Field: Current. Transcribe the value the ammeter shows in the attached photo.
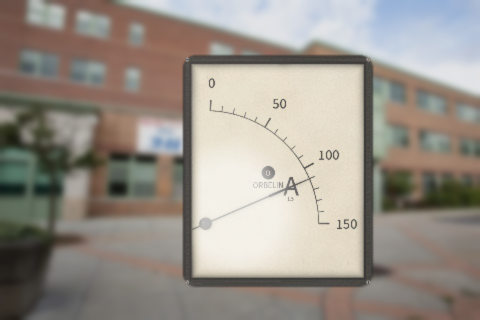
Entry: 110 A
